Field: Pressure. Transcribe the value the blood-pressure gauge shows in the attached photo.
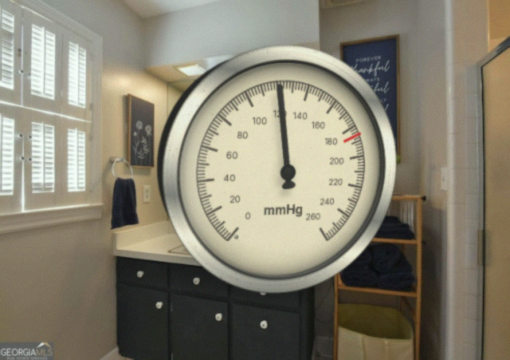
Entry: 120 mmHg
